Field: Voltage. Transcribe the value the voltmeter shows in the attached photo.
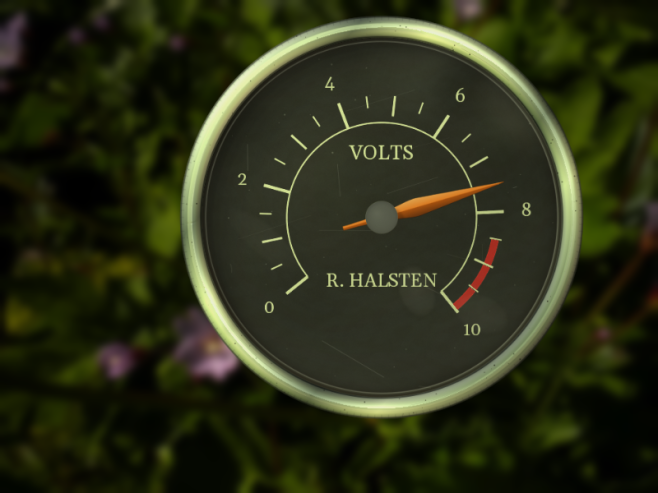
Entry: 7.5 V
